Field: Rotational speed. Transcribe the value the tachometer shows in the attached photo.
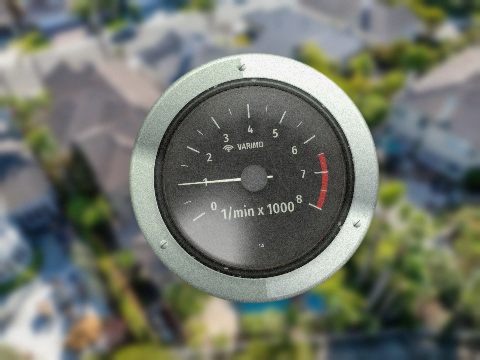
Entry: 1000 rpm
